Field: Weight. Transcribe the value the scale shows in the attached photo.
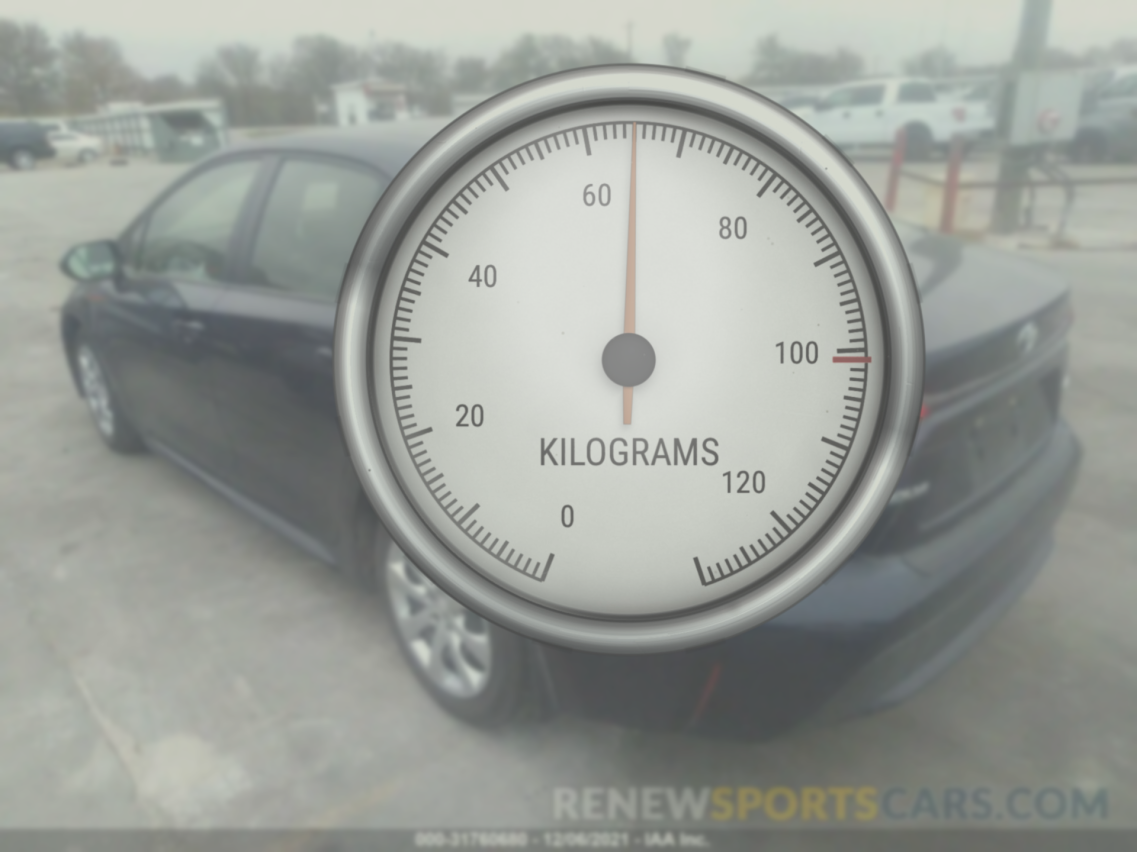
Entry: 65 kg
